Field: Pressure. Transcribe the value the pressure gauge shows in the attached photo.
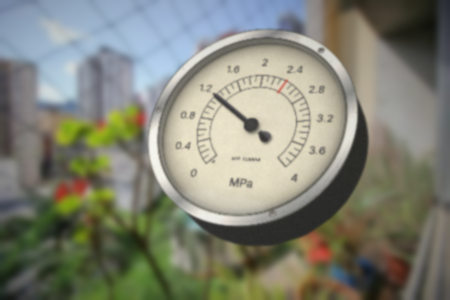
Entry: 1.2 MPa
